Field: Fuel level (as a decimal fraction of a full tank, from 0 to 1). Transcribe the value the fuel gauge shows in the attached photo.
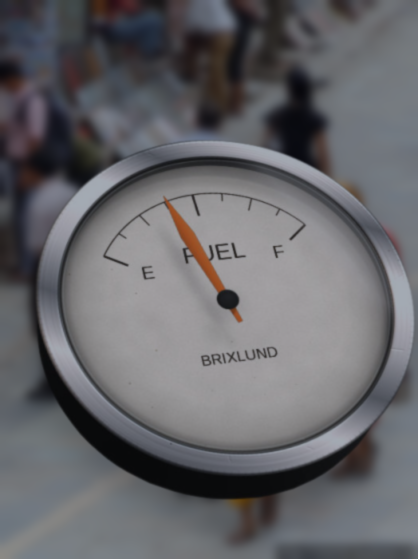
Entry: 0.375
